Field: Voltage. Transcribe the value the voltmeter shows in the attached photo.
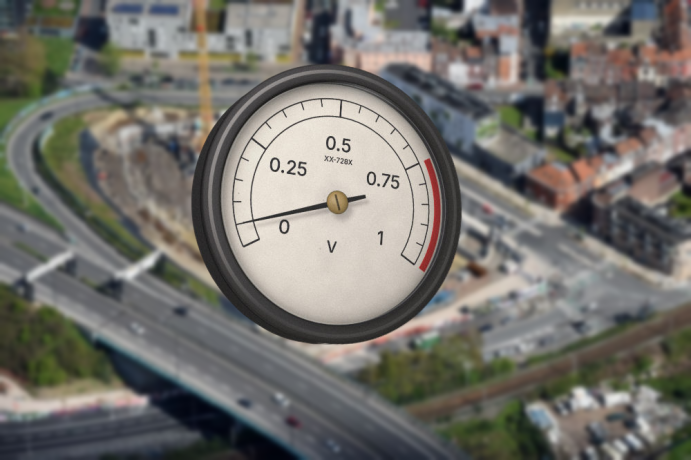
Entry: 0.05 V
